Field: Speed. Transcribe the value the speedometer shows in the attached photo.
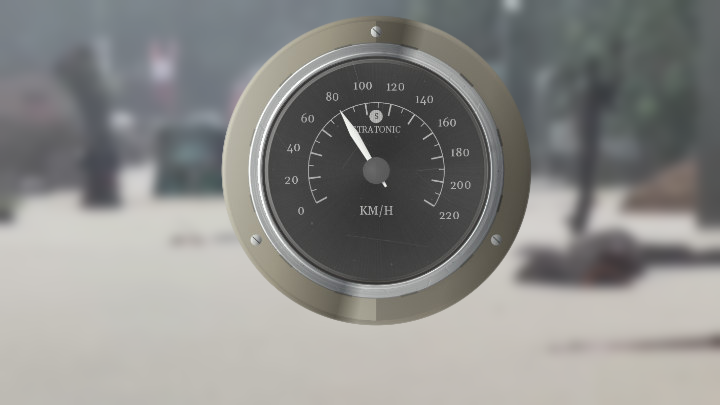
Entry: 80 km/h
